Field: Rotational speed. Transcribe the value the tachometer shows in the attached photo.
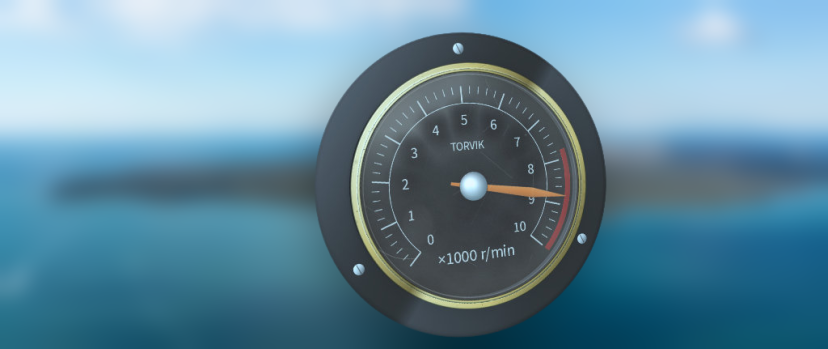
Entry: 8800 rpm
